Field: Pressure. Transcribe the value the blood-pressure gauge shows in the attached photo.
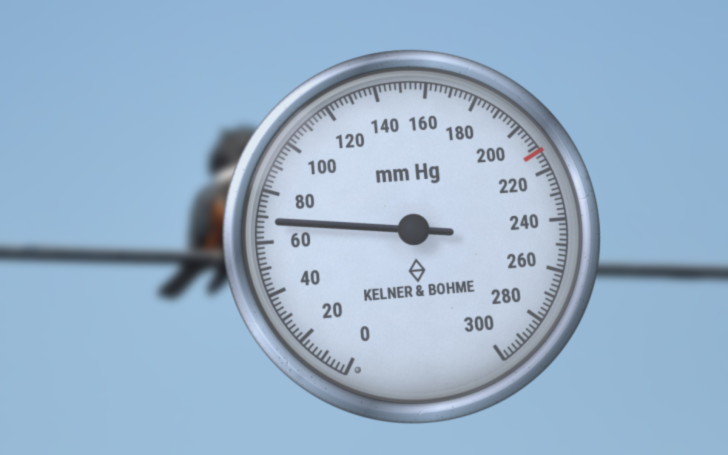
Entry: 68 mmHg
